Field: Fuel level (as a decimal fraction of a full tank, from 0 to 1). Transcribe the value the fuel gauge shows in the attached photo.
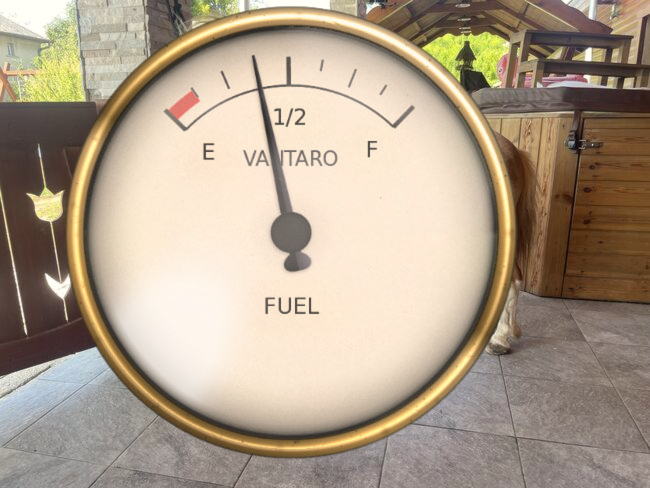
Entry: 0.375
